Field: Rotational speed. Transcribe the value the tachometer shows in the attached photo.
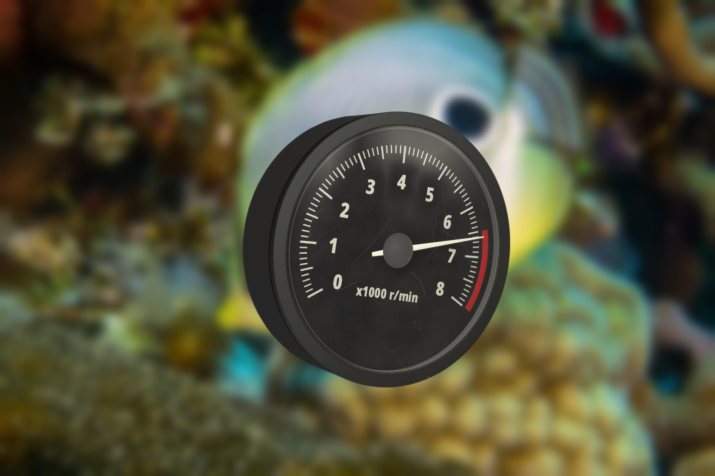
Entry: 6600 rpm
